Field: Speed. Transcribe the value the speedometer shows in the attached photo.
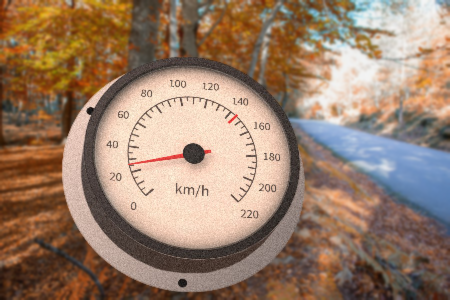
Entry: 25 km/h
